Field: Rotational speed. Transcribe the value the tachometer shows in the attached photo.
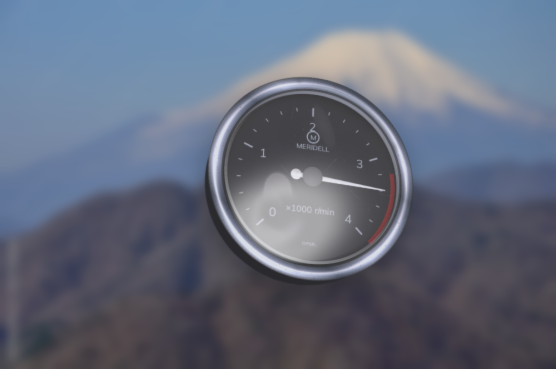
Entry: 3400 rpm
